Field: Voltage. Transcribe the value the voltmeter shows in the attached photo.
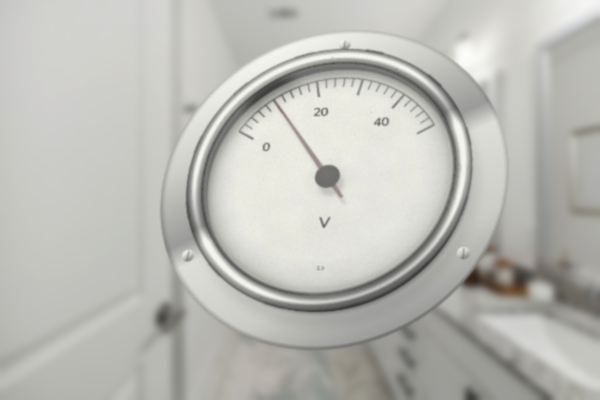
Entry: 10 V
